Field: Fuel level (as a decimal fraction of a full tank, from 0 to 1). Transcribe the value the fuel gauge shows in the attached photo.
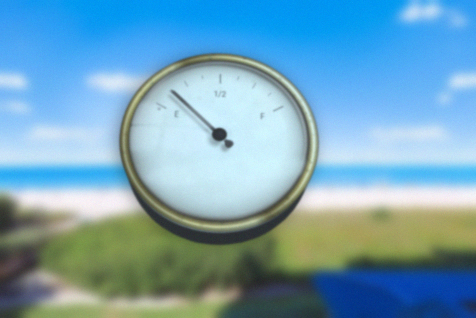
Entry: 0.125
